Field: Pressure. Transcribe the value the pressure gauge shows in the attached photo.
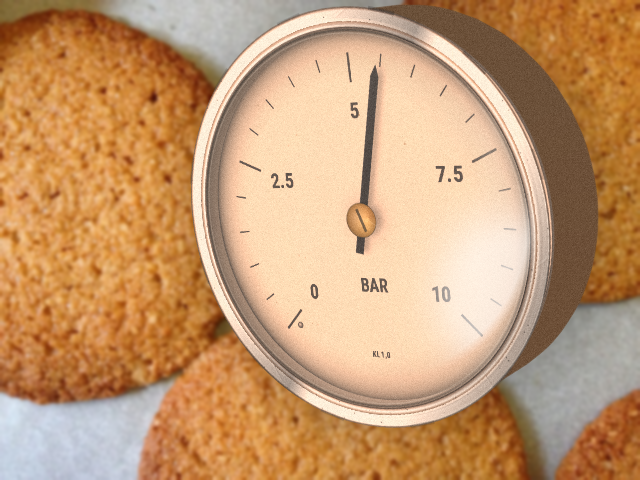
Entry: 5.5 bar
